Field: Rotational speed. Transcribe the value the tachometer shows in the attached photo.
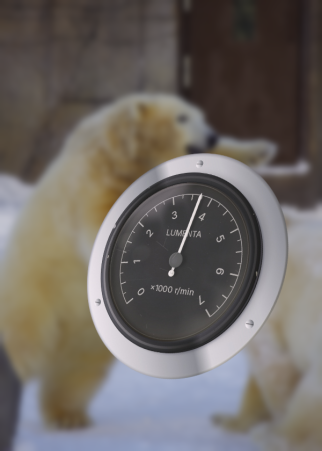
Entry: 3750 rpm
